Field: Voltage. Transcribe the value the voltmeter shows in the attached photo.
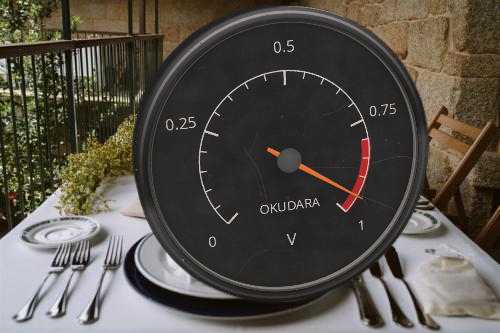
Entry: 0.95 V
